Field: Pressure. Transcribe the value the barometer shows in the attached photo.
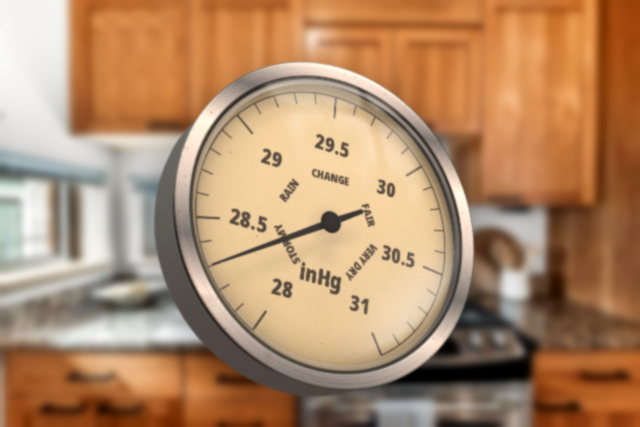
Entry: 28.3 inHg
